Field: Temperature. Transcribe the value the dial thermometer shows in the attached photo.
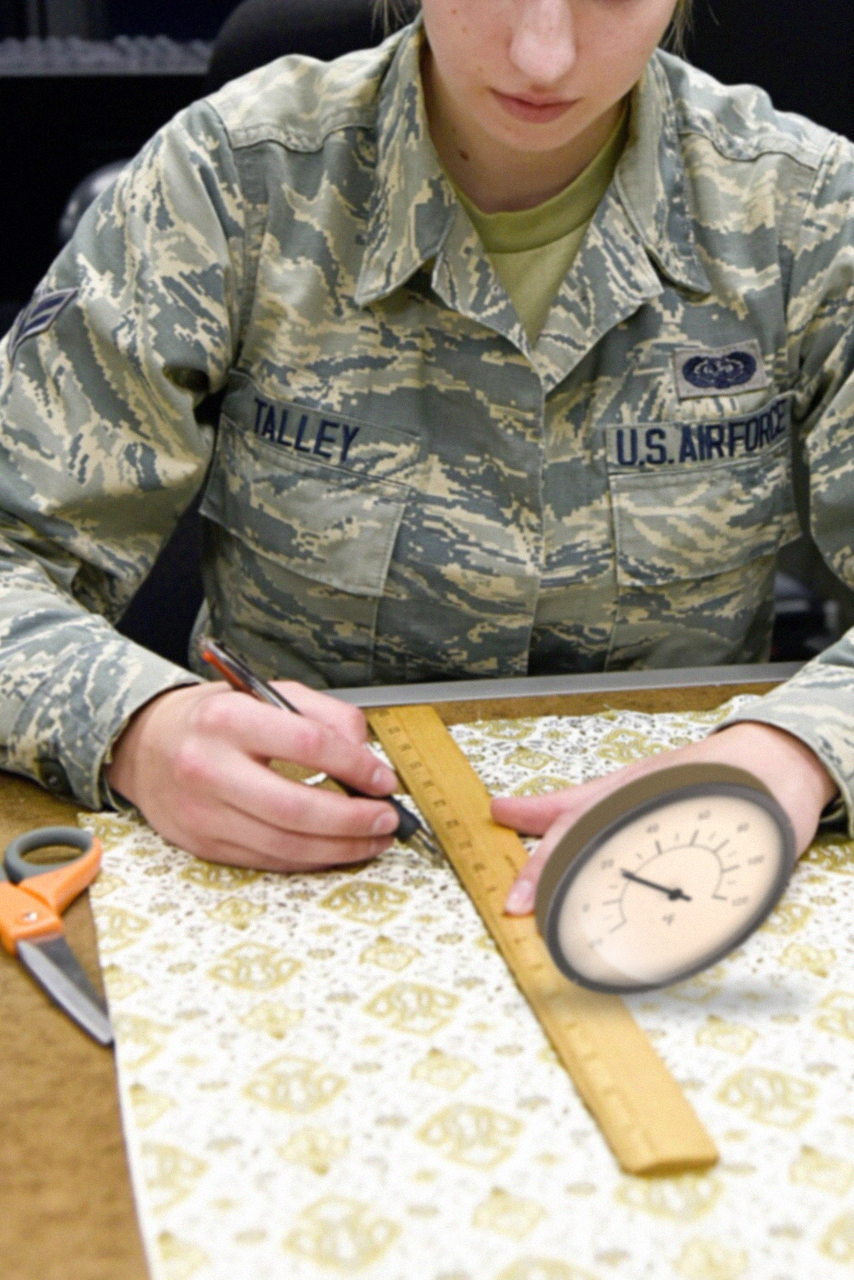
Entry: 20 °F
